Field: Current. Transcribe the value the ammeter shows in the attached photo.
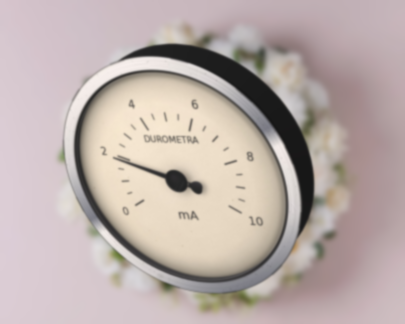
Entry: 2 mA
